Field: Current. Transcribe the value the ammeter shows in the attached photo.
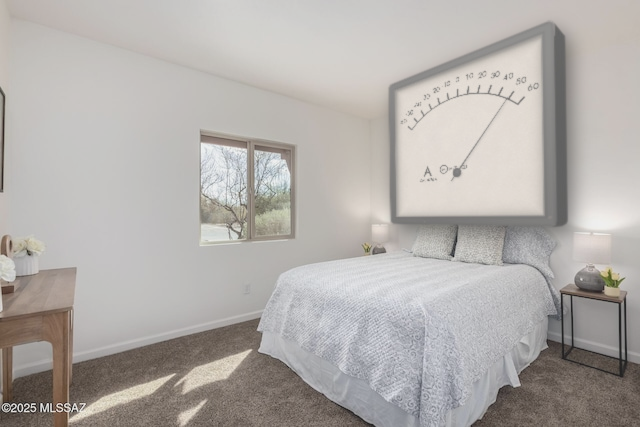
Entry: 50 A
